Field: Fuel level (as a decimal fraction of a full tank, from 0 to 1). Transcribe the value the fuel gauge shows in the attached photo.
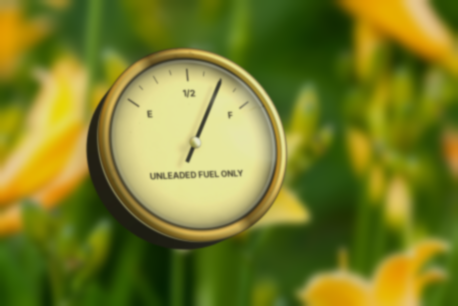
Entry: 0.75
